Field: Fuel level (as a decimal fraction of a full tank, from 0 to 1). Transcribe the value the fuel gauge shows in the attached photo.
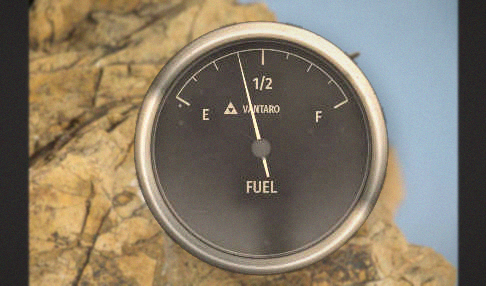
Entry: 0.375
